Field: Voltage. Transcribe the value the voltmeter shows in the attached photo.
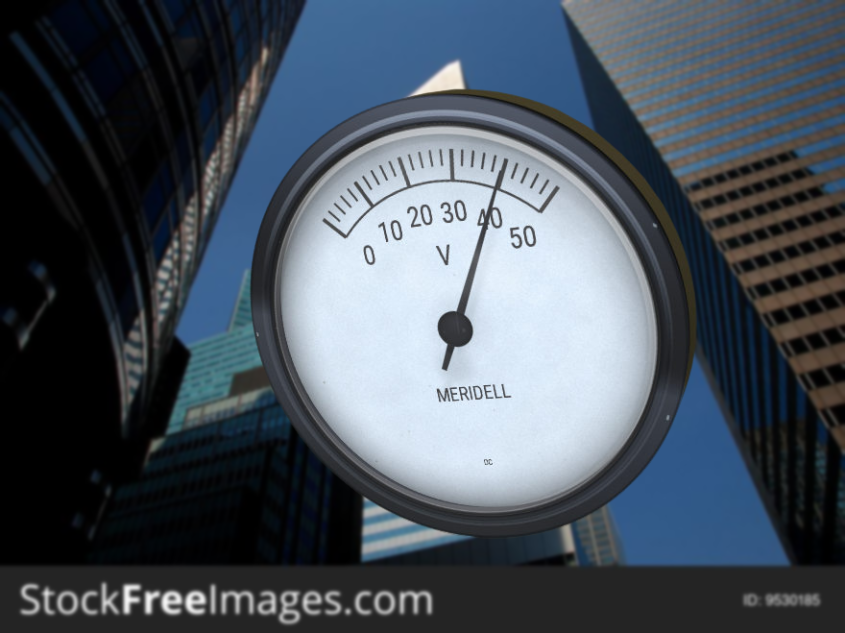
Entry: 40 V
